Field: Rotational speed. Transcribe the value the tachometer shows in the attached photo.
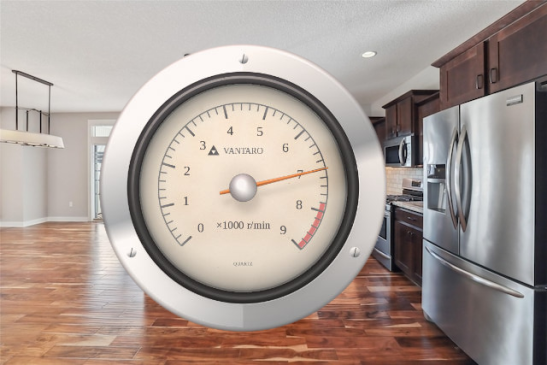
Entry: 7000 rpm
